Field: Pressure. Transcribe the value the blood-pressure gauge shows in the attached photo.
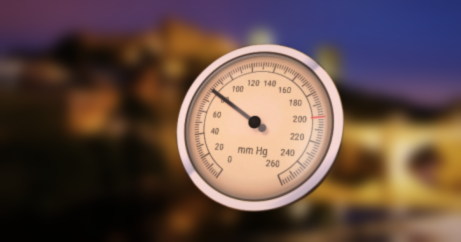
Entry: 80 mmHg
